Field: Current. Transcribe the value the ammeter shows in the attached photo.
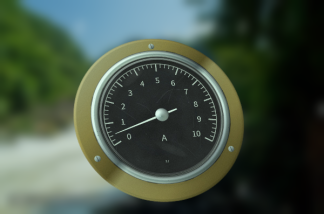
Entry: 0.4 A
